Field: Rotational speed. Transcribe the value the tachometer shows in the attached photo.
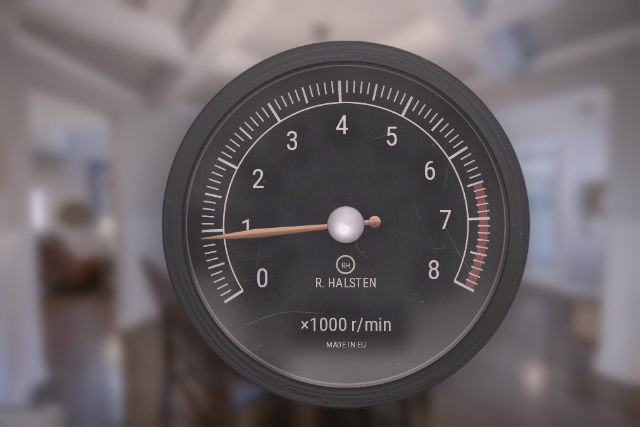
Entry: 900 rpm
